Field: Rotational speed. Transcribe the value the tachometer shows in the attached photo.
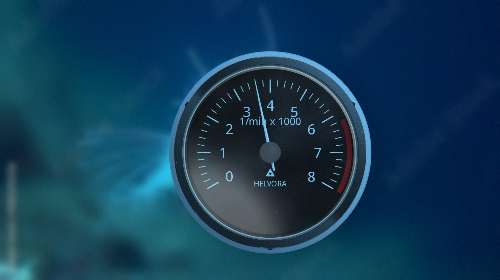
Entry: 3600 rpm
